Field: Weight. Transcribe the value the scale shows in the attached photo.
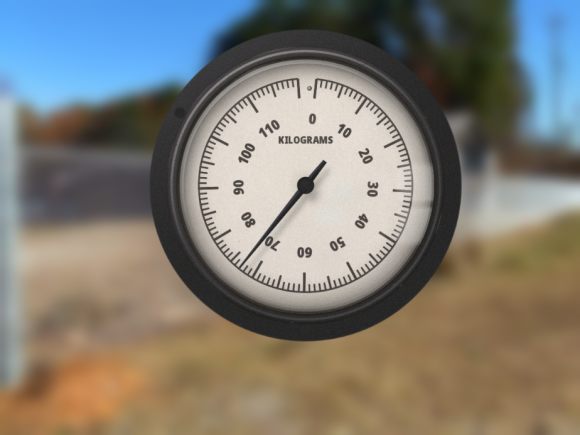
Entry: 73 kg
